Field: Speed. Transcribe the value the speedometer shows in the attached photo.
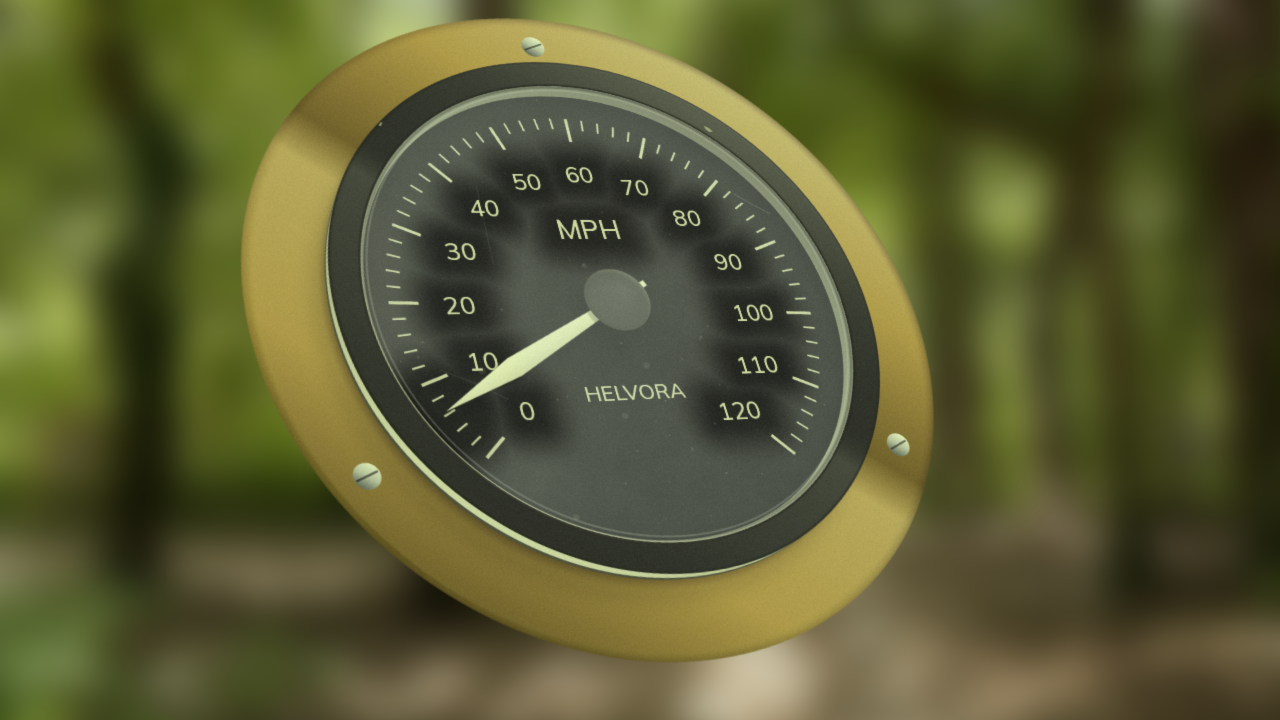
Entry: 6 mph
